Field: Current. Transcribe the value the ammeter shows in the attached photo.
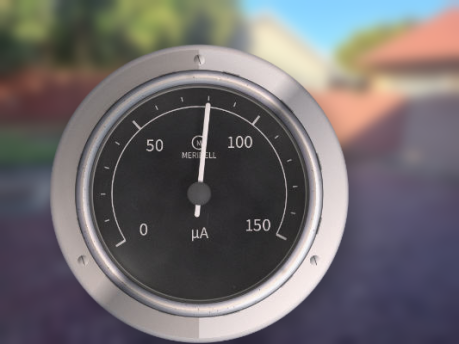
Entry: 80 µA
